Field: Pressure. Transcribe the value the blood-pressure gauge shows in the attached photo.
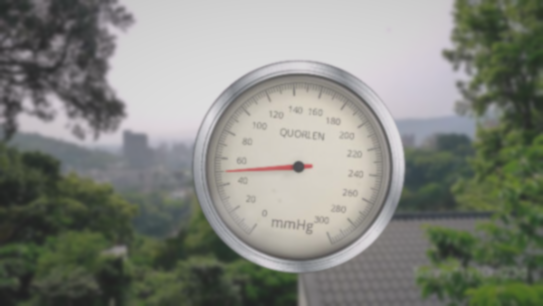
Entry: 50 mmHg
